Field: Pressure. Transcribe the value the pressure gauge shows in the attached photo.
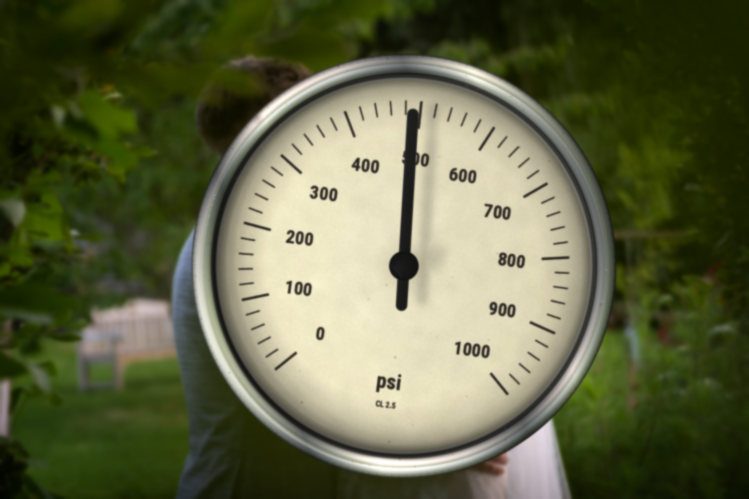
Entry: 490 psi
